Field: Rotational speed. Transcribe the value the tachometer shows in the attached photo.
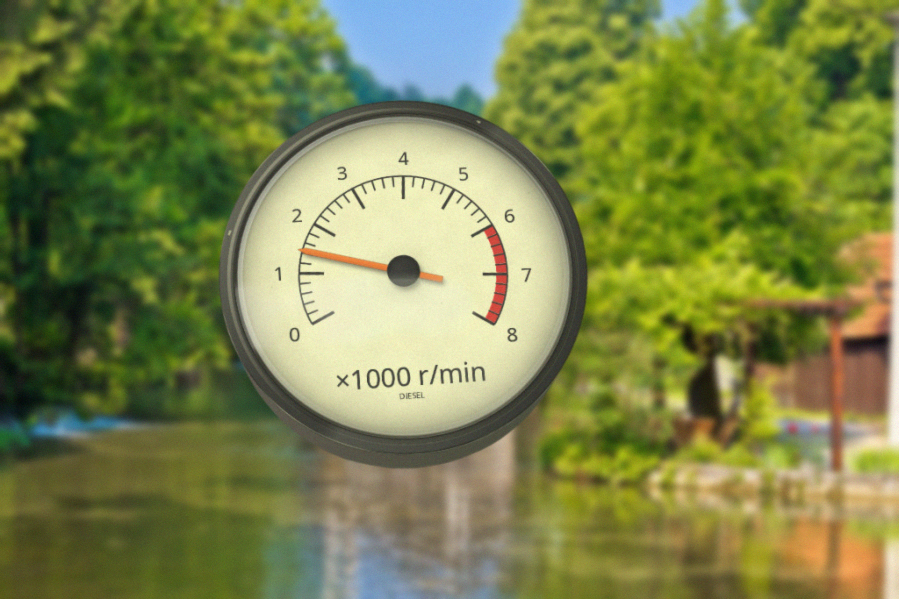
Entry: 1400 rpm
